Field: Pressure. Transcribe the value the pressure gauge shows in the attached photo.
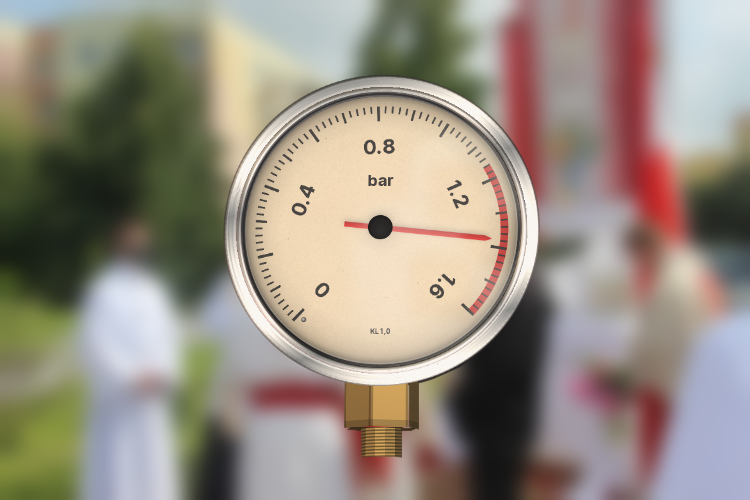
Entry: 1.38 bar
